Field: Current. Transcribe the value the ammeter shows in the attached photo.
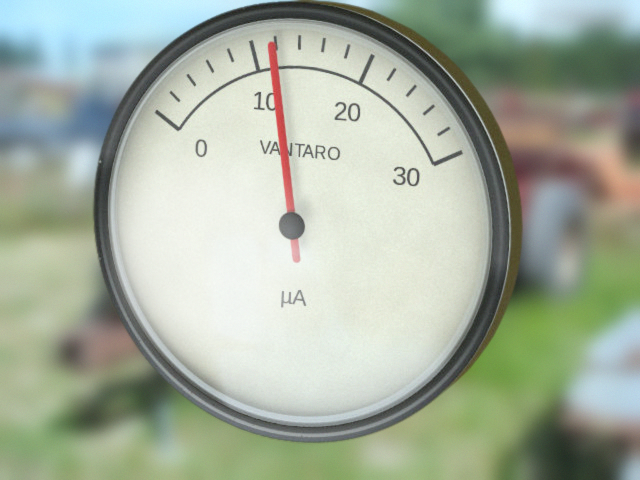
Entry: 12 µA
